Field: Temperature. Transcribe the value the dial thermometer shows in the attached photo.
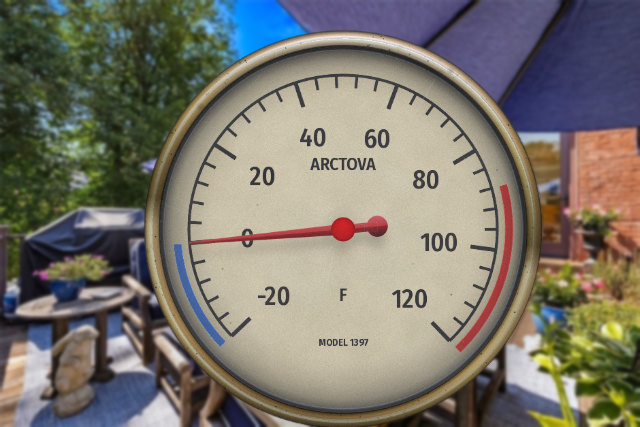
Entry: 0 °F
